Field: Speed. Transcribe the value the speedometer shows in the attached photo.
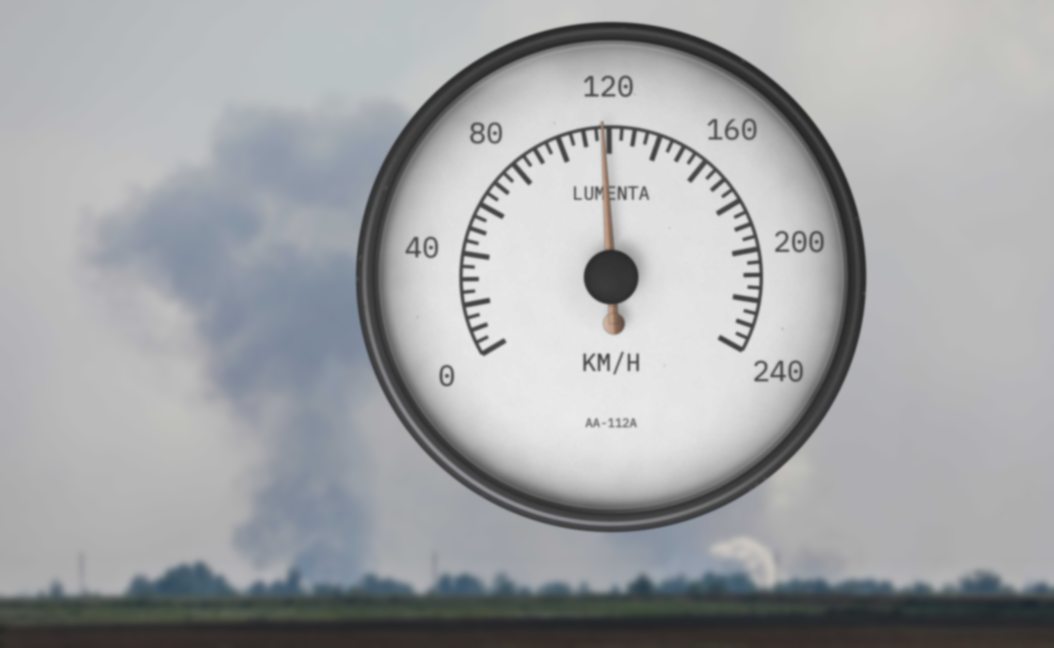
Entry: 117.5 km/h
